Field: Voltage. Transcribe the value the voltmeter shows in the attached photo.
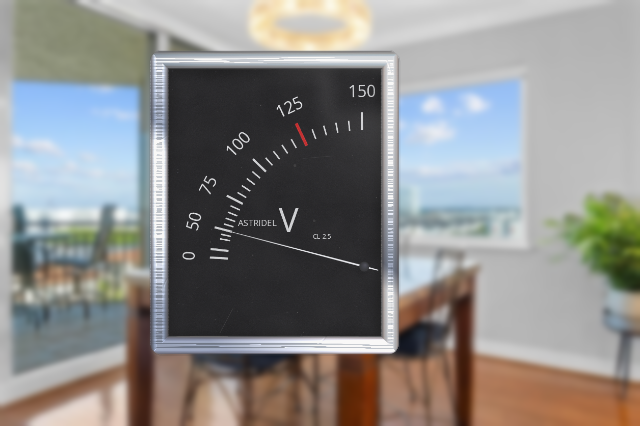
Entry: 50 V
